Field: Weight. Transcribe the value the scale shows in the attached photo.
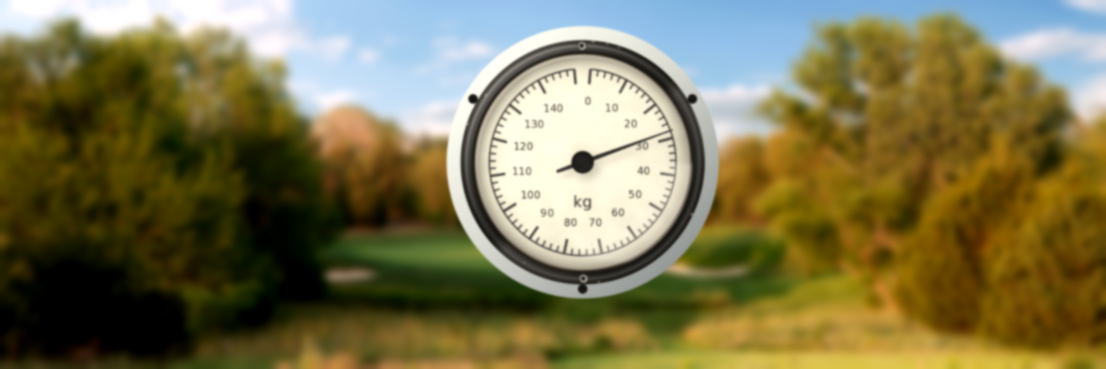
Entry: 28 kg
